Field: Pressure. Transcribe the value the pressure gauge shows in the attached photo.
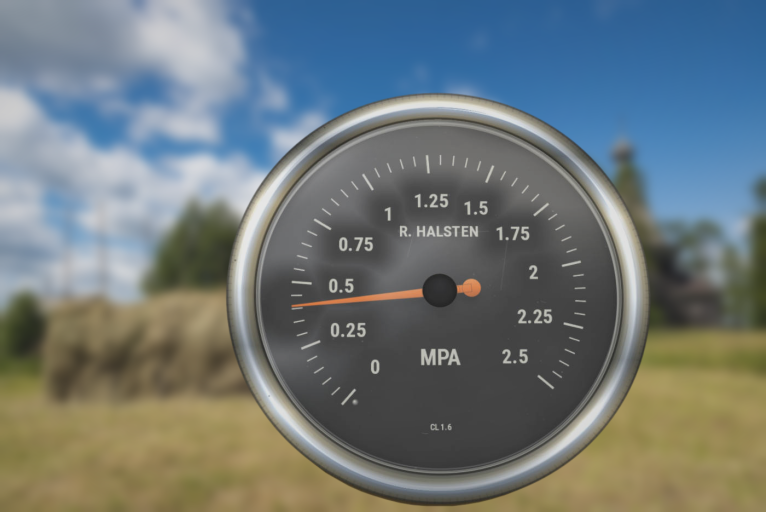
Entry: 0.4 MPa
